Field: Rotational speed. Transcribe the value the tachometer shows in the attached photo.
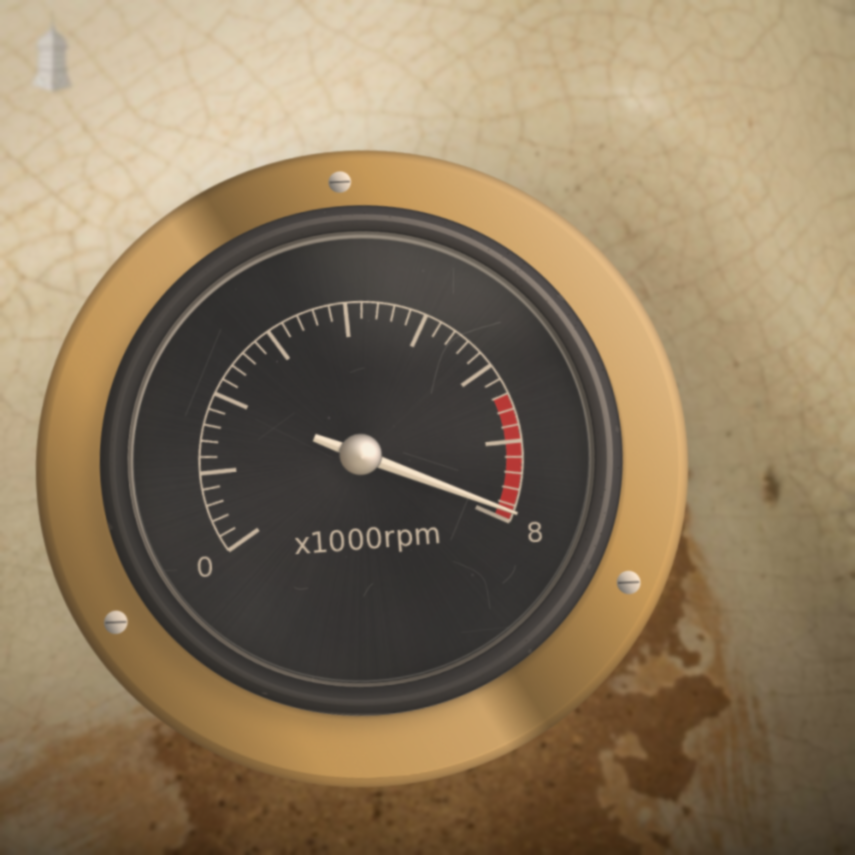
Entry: 7900 rpm
